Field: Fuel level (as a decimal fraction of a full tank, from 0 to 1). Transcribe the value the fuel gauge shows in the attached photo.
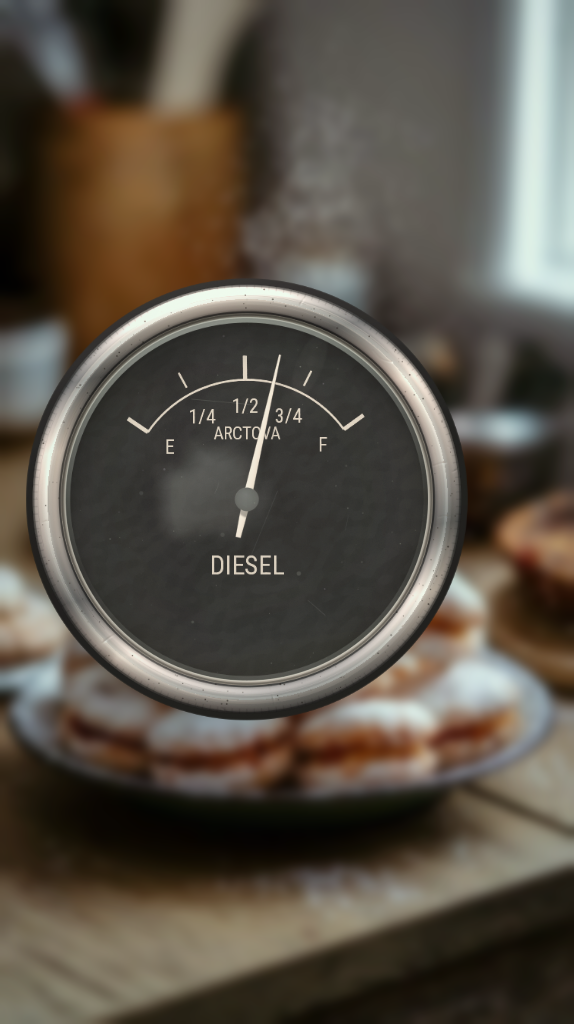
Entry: 0.625
